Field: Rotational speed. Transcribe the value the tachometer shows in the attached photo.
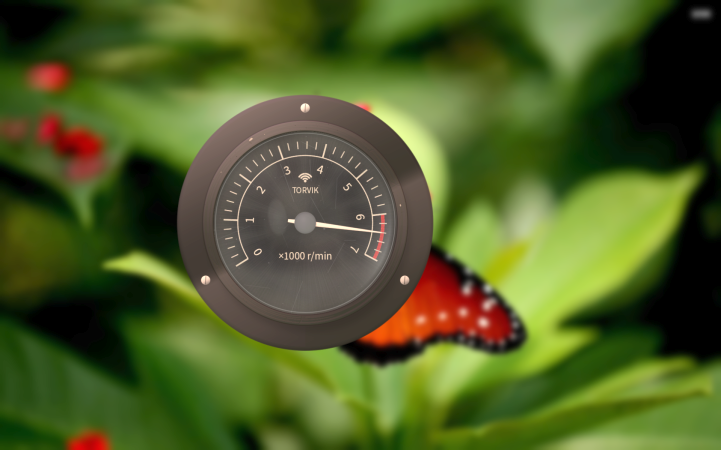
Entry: 6400 rpm
